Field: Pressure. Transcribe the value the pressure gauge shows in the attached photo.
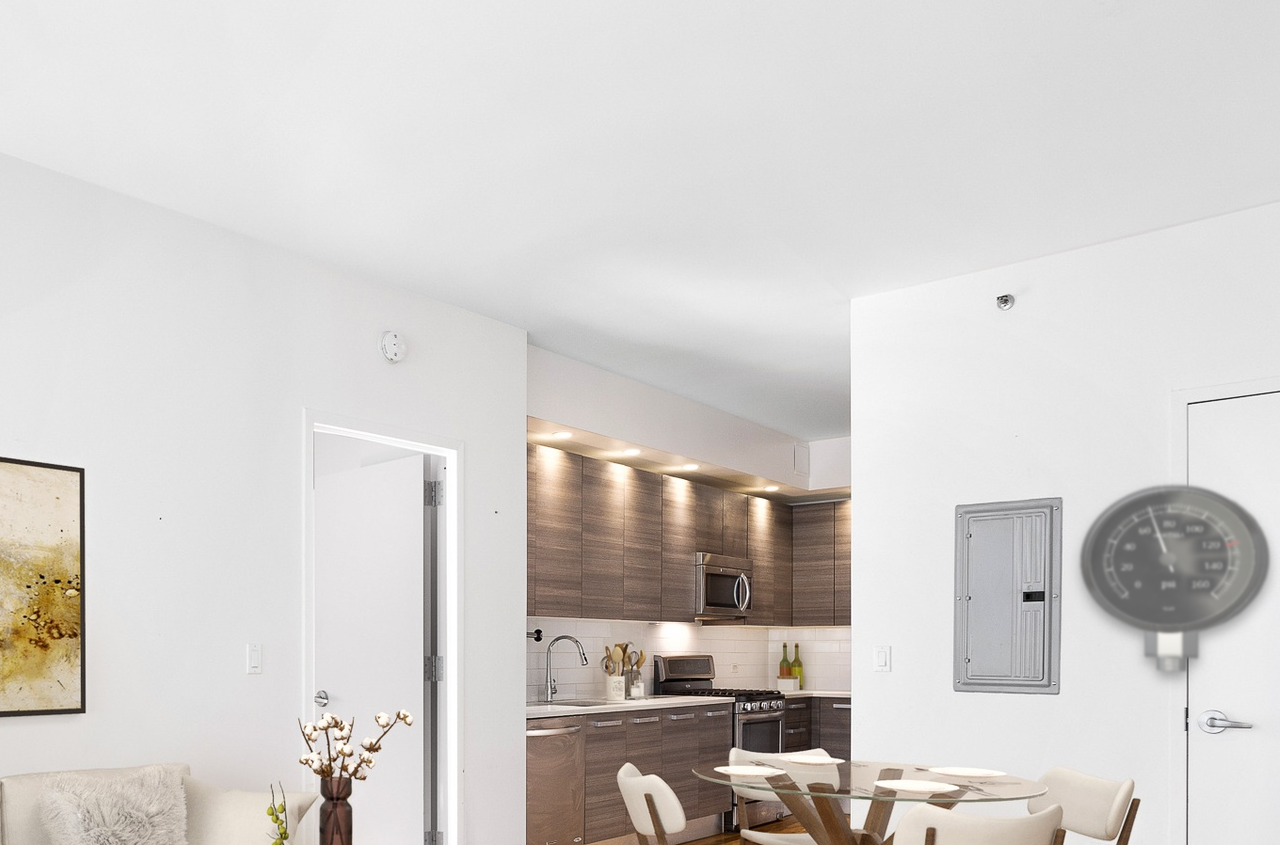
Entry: 70 psi
